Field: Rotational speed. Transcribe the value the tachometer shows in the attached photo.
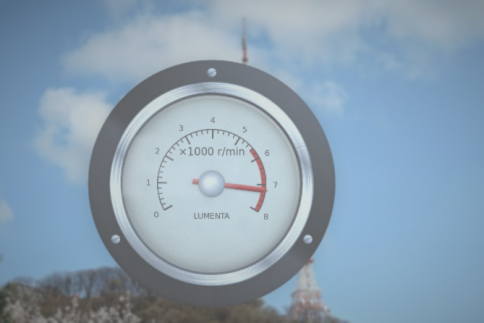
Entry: 7200 rpm
